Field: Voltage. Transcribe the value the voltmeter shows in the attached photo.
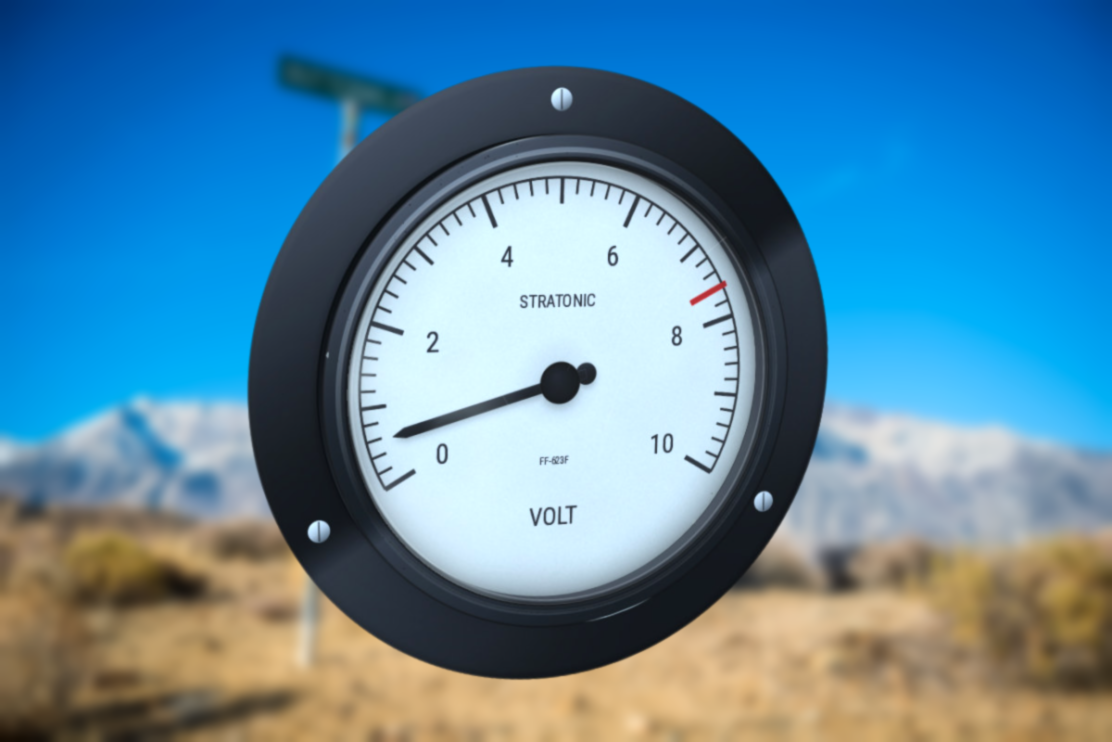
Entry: 0.6 V
